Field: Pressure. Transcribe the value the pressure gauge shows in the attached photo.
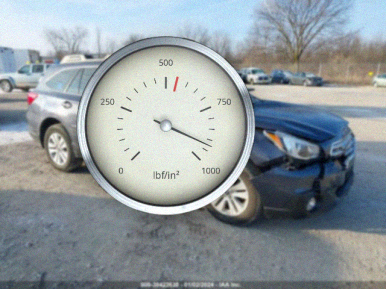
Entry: 925 psi
